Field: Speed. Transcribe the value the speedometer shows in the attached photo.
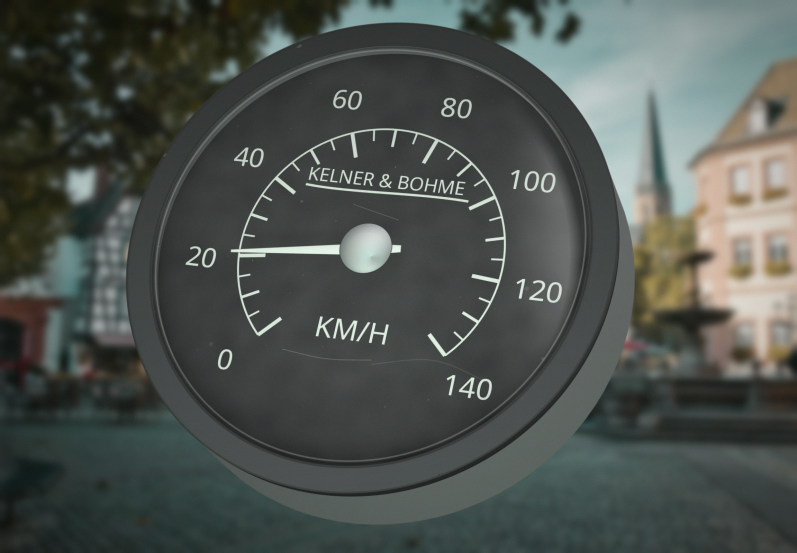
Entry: 20 km/h
